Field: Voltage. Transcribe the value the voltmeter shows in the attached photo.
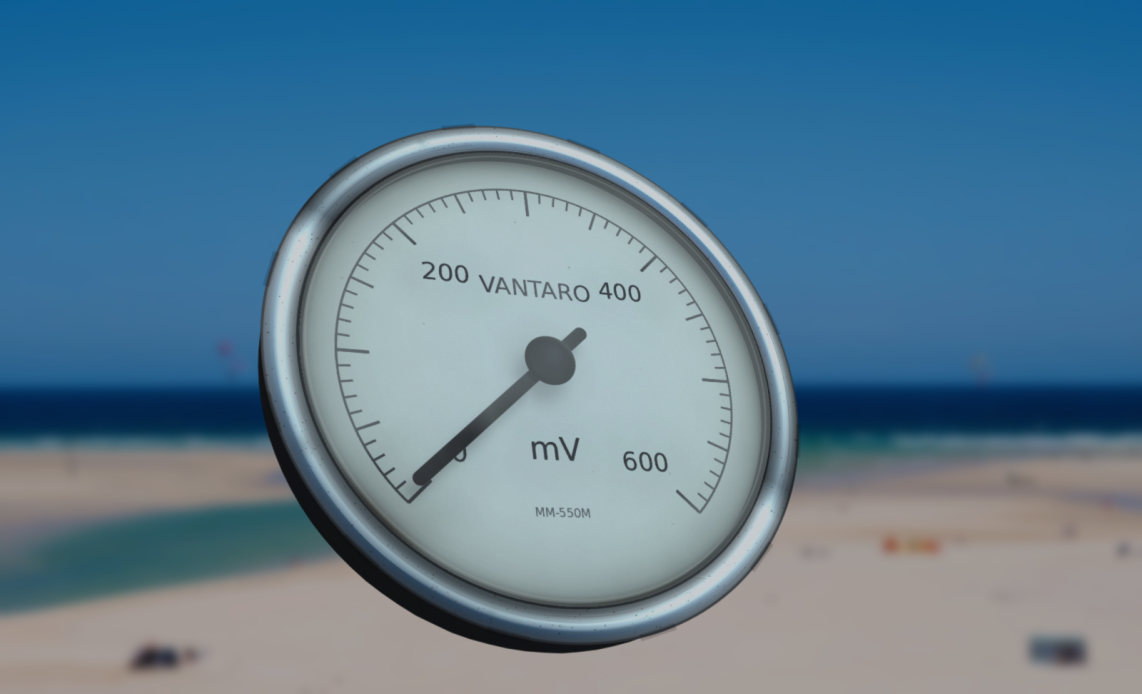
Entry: 5 mV
